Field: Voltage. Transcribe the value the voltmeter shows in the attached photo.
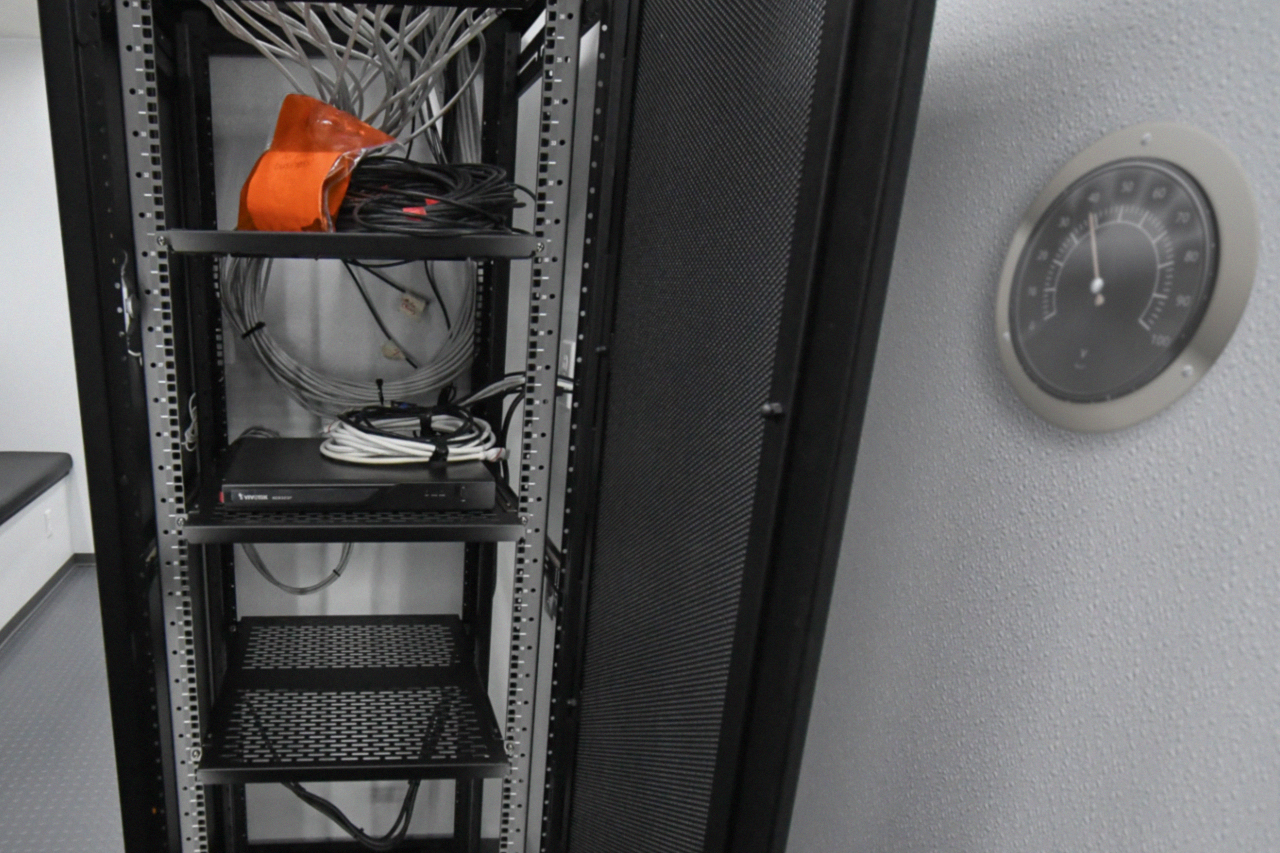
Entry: 40 V
